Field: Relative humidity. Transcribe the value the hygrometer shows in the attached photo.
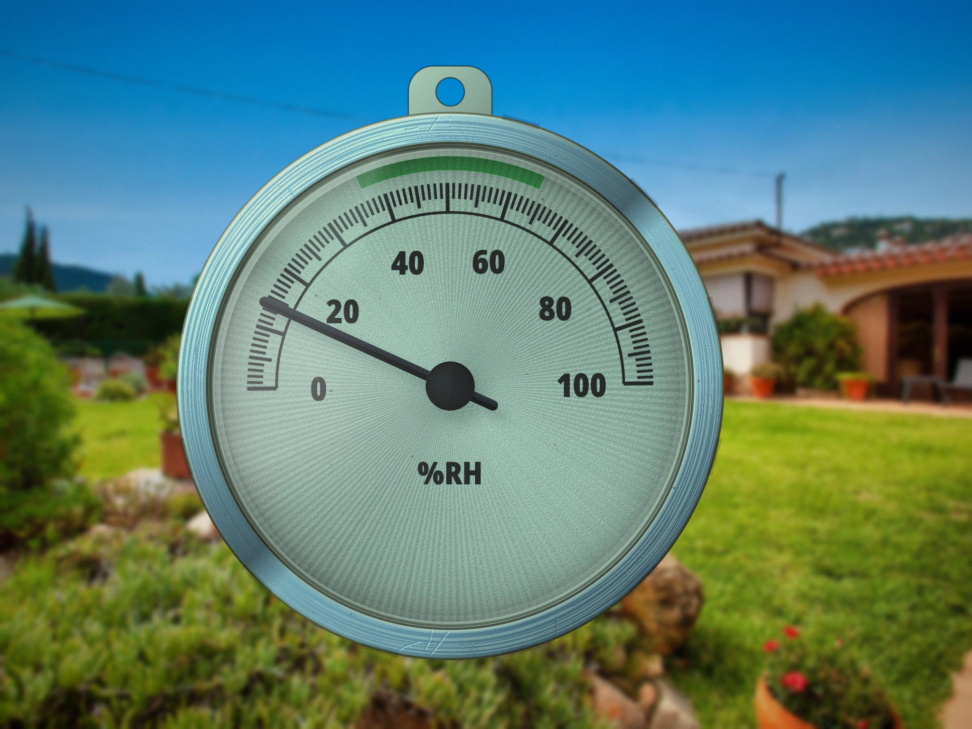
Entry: 14 %
